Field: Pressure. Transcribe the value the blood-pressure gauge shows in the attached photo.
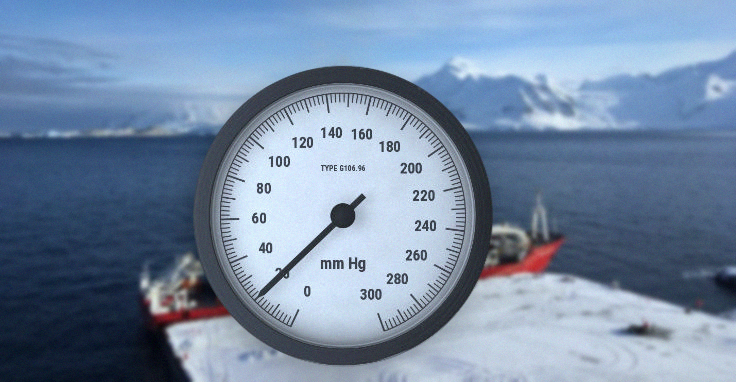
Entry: 20 mmHg
